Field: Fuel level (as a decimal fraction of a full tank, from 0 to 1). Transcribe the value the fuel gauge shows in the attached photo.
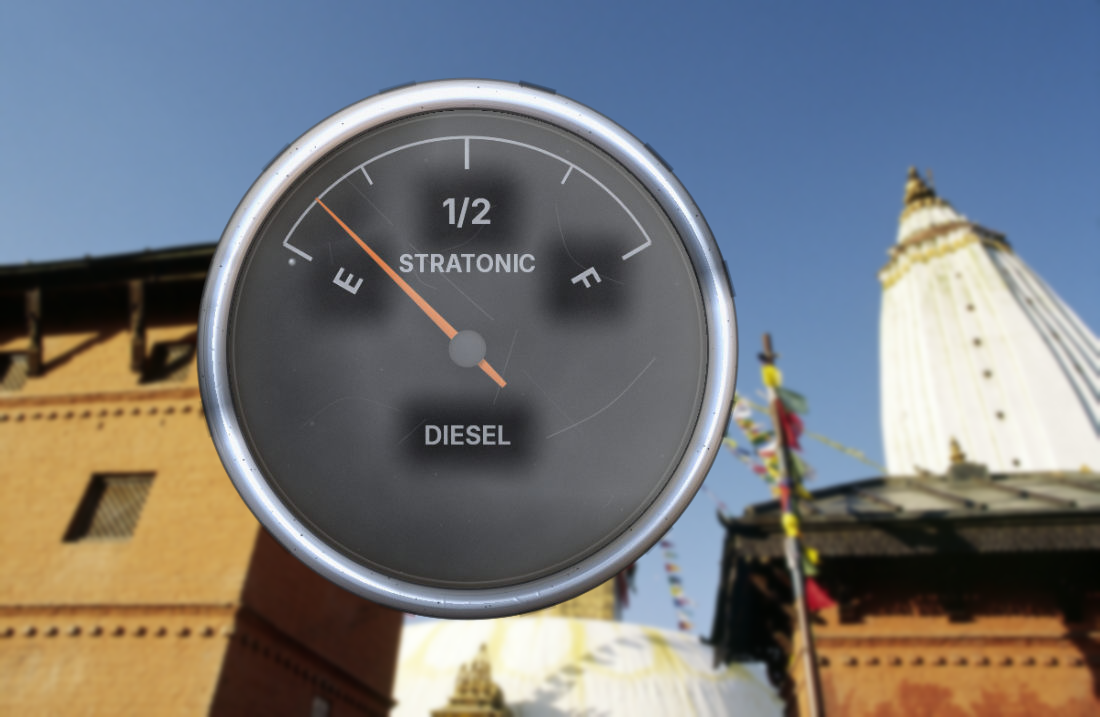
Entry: 0.125
